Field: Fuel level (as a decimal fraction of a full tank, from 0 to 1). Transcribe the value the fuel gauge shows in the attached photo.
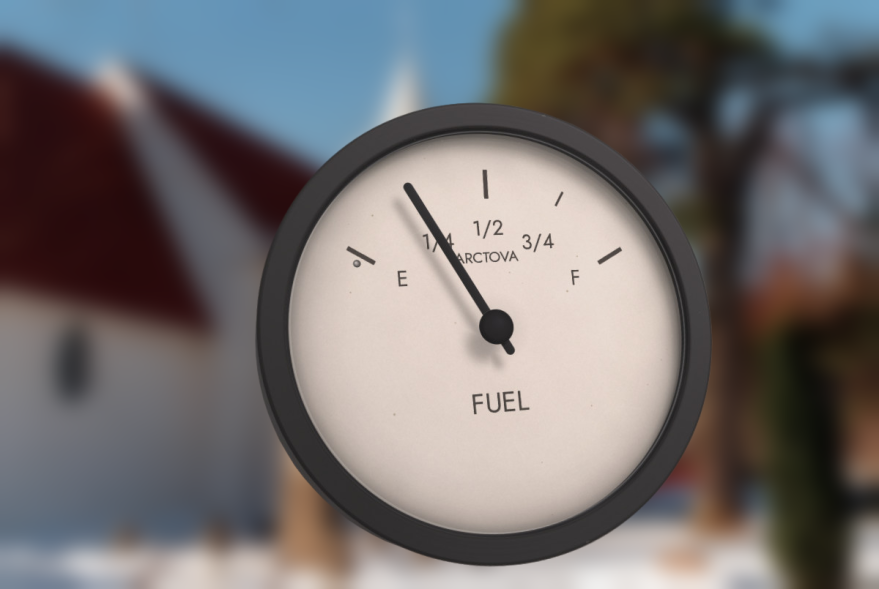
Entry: 0.25
